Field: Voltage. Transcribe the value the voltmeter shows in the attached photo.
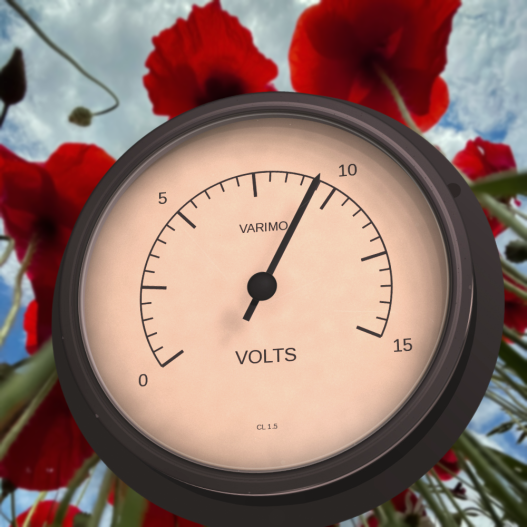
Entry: 9.5 V
